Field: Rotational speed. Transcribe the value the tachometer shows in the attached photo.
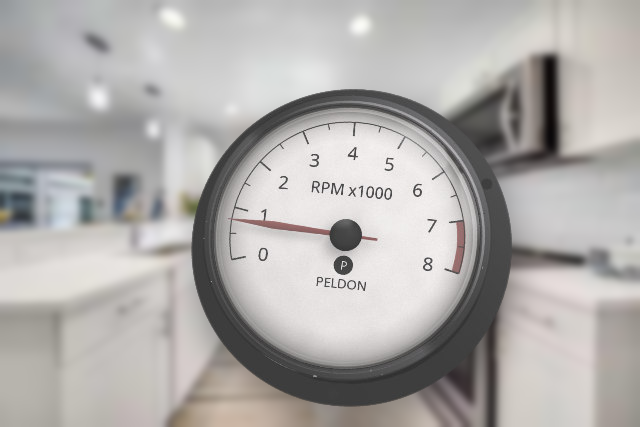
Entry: 750 rpm
